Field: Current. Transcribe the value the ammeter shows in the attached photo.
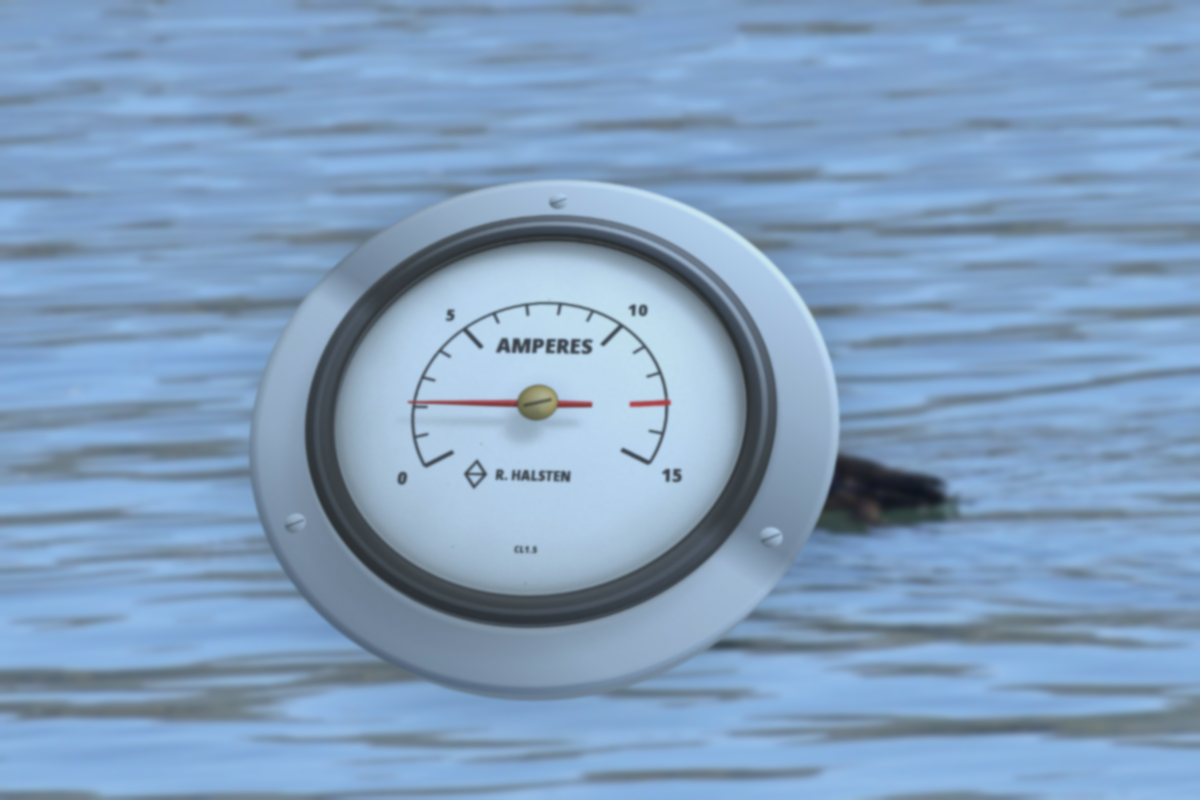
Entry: 2 A
